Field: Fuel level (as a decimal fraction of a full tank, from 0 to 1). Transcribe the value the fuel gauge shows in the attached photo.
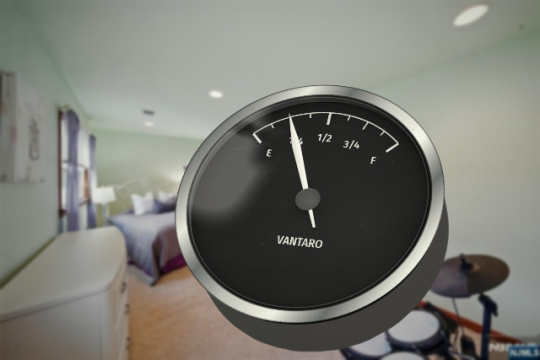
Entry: 0.25
